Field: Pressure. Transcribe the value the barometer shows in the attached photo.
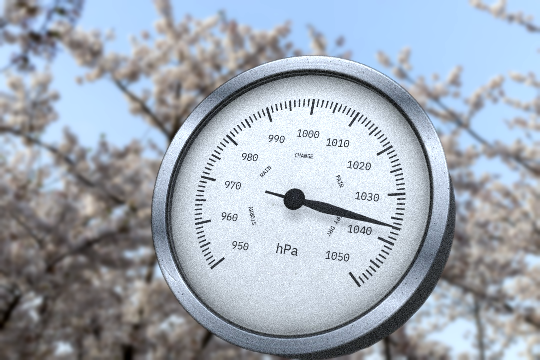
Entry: 1037 hPa
